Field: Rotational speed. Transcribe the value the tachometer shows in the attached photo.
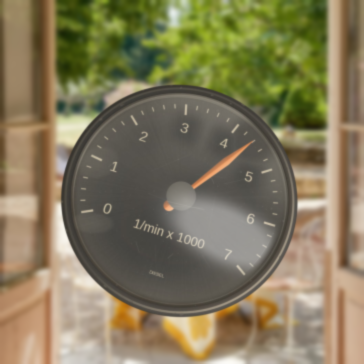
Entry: 4400 rpm
